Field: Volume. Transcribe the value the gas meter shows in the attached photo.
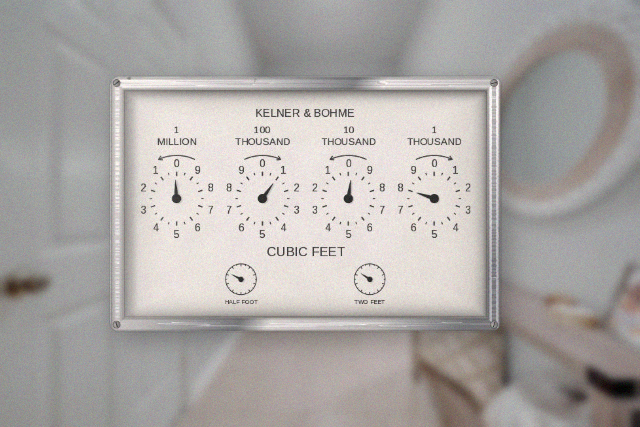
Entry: 9800 ft³
